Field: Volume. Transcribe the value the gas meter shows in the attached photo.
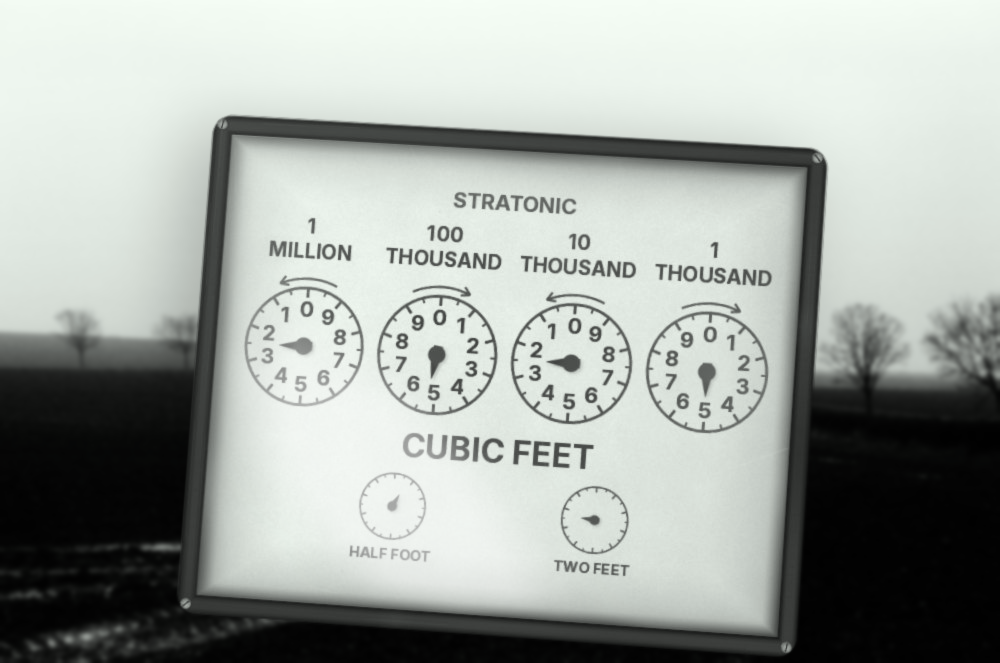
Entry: 252500 ft³
